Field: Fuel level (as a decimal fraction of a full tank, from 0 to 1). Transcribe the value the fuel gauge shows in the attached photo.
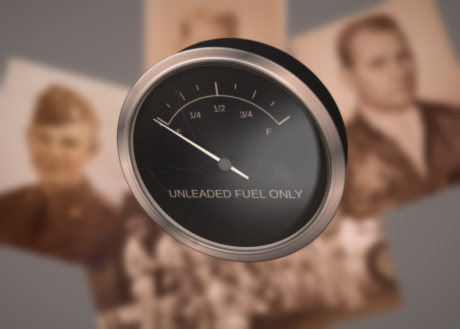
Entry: 0
